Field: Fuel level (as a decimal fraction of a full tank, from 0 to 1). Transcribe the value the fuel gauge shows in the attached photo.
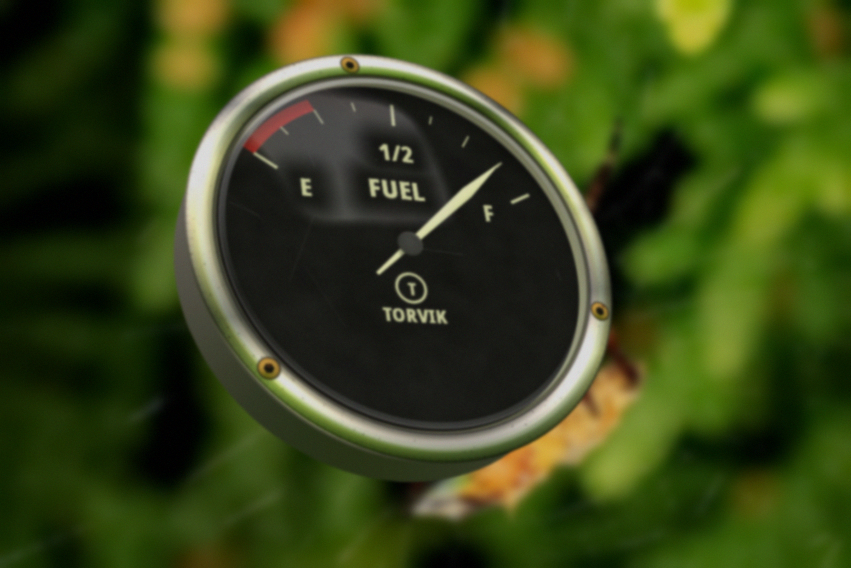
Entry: 0.875
